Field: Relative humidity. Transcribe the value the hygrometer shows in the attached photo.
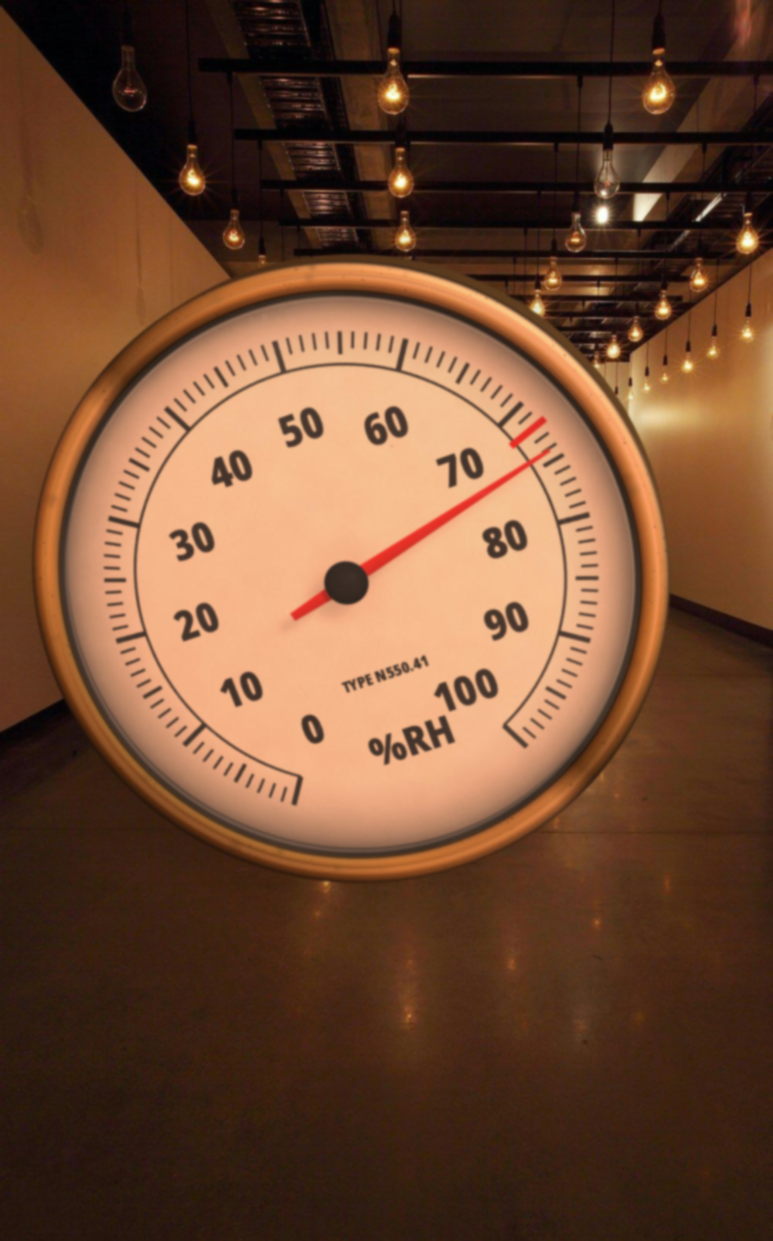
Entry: 74 %
